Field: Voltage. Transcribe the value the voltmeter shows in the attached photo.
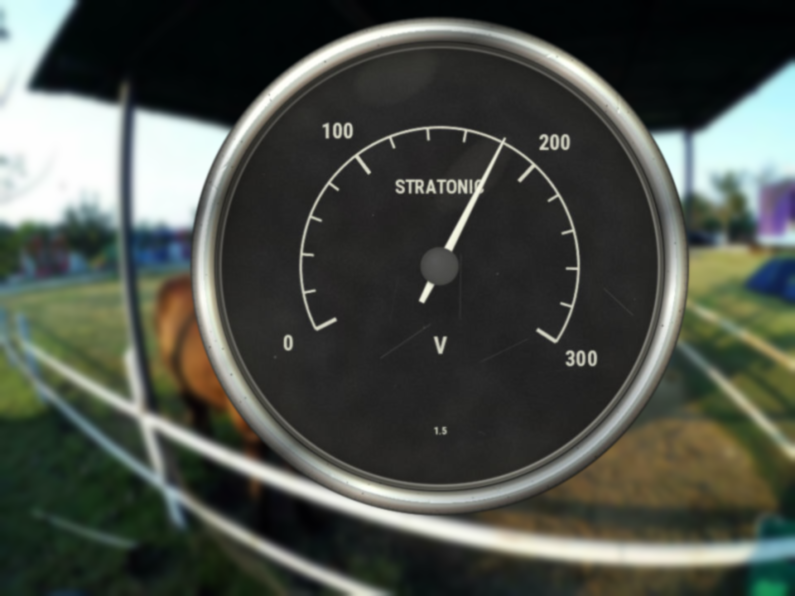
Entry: 180 V
